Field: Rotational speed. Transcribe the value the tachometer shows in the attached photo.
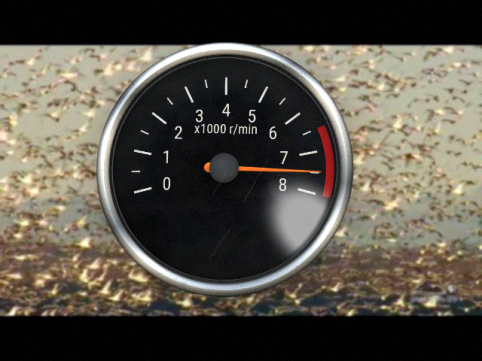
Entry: 7500 rpm
